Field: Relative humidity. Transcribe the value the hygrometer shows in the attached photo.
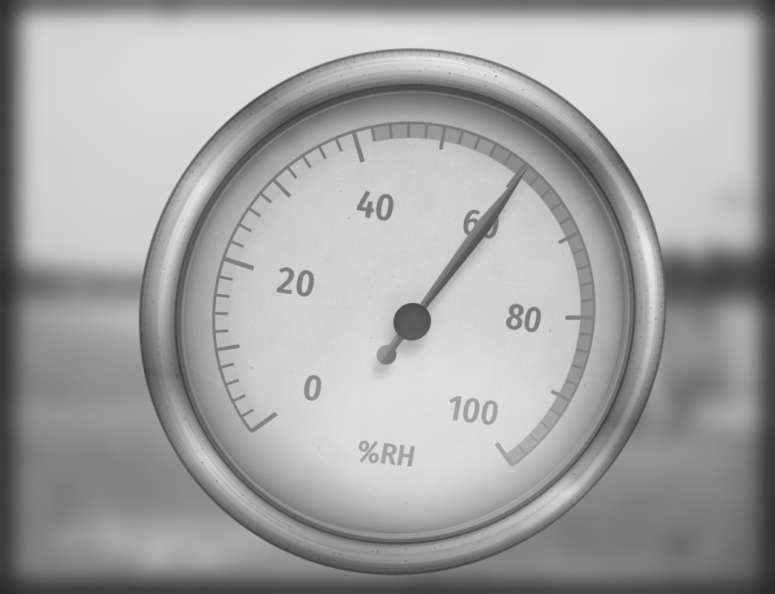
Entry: 60 %
